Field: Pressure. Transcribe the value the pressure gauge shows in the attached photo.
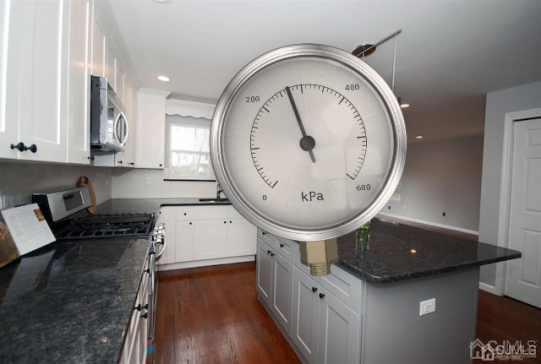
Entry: 270 kPa
